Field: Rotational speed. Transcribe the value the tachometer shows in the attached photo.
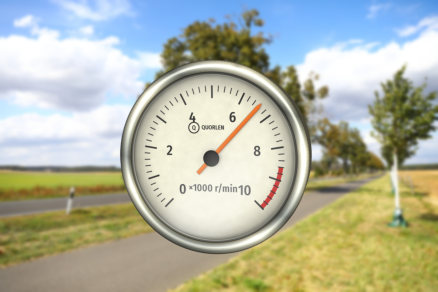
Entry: 6600 rpm
